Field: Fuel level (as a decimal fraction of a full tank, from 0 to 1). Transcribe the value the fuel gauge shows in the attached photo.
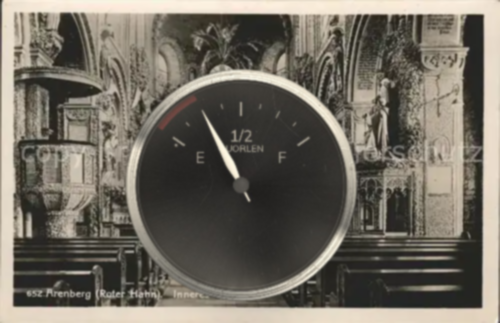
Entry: 0.25
